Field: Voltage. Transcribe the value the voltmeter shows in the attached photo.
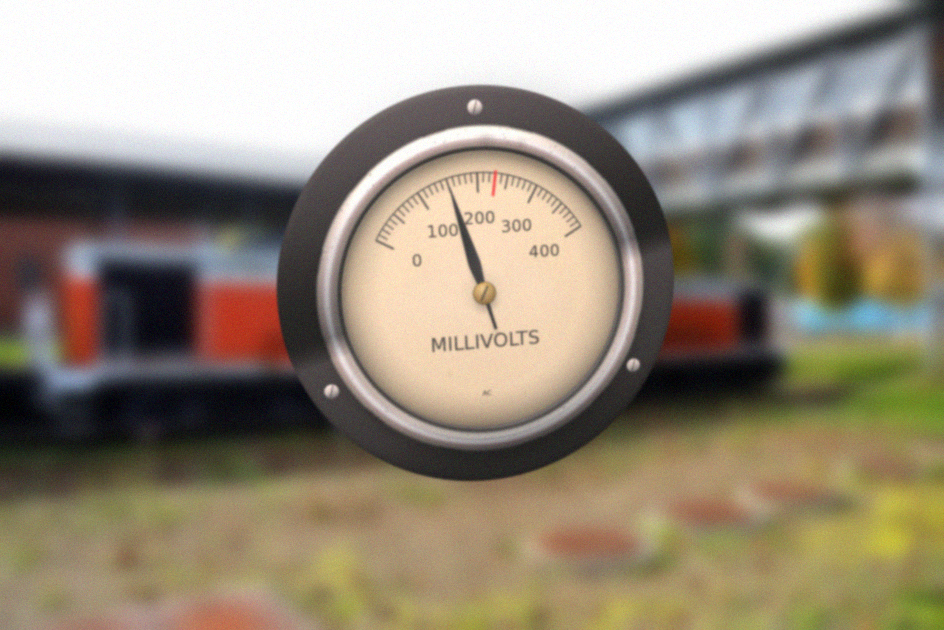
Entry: 150 mV
